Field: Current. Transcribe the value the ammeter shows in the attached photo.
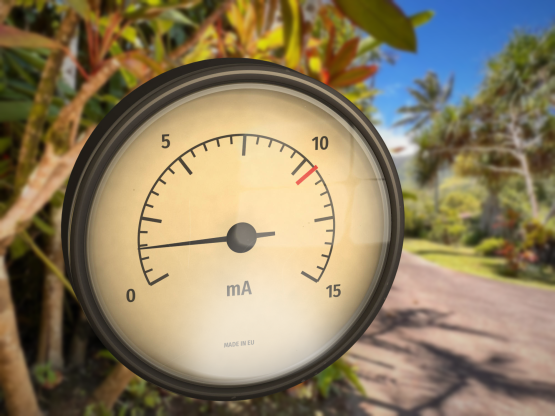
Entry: 1.5 mA
